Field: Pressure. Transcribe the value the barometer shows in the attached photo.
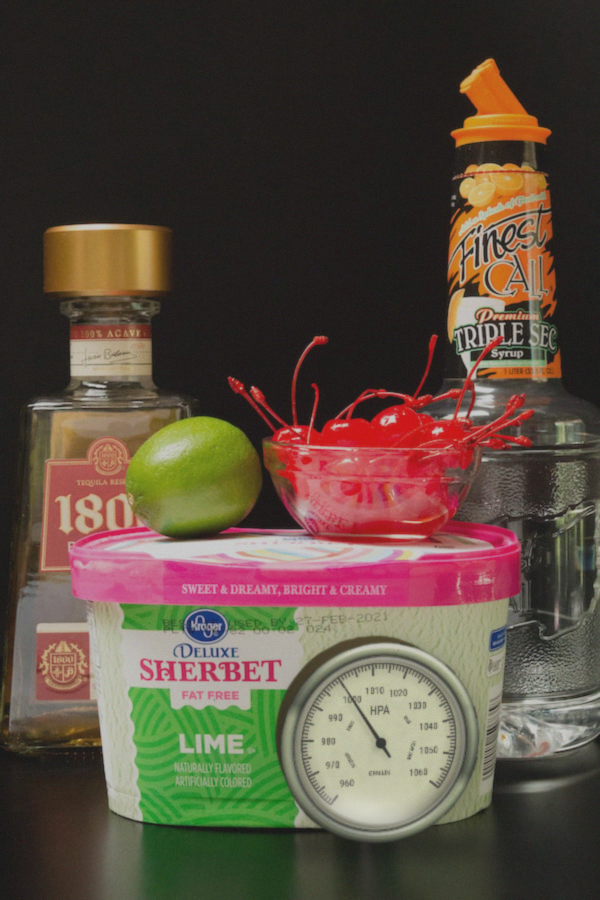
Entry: 1000 hPa
